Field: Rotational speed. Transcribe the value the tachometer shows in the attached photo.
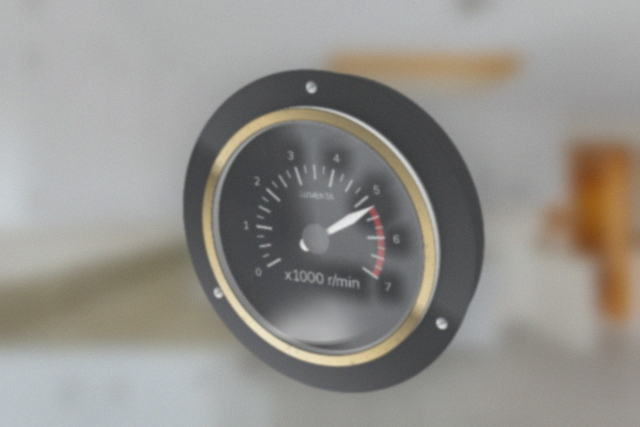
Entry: 5250 rpm
